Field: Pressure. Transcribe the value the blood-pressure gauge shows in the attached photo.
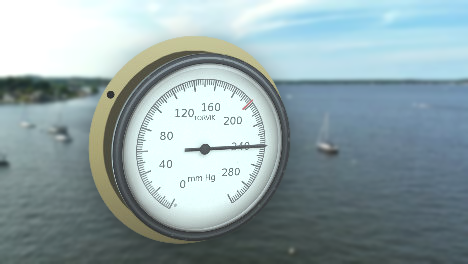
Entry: 240 mmHg
